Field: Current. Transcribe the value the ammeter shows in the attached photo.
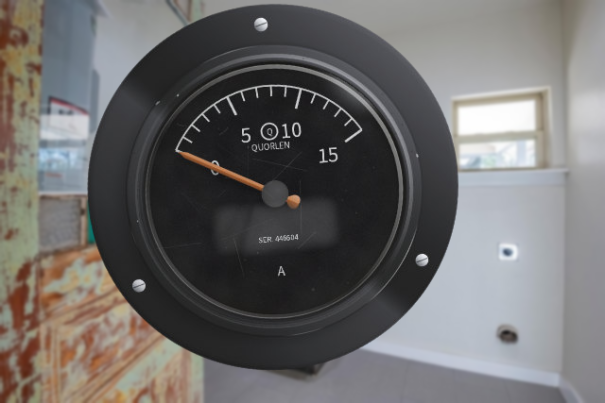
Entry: 0 A
